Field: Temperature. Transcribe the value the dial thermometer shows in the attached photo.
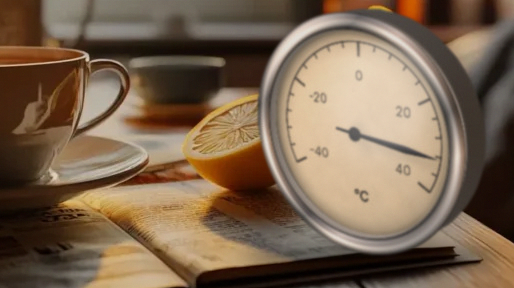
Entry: 32 °C
